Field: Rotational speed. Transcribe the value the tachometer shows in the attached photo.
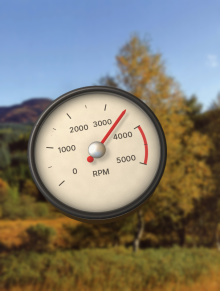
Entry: 3500 rpm
